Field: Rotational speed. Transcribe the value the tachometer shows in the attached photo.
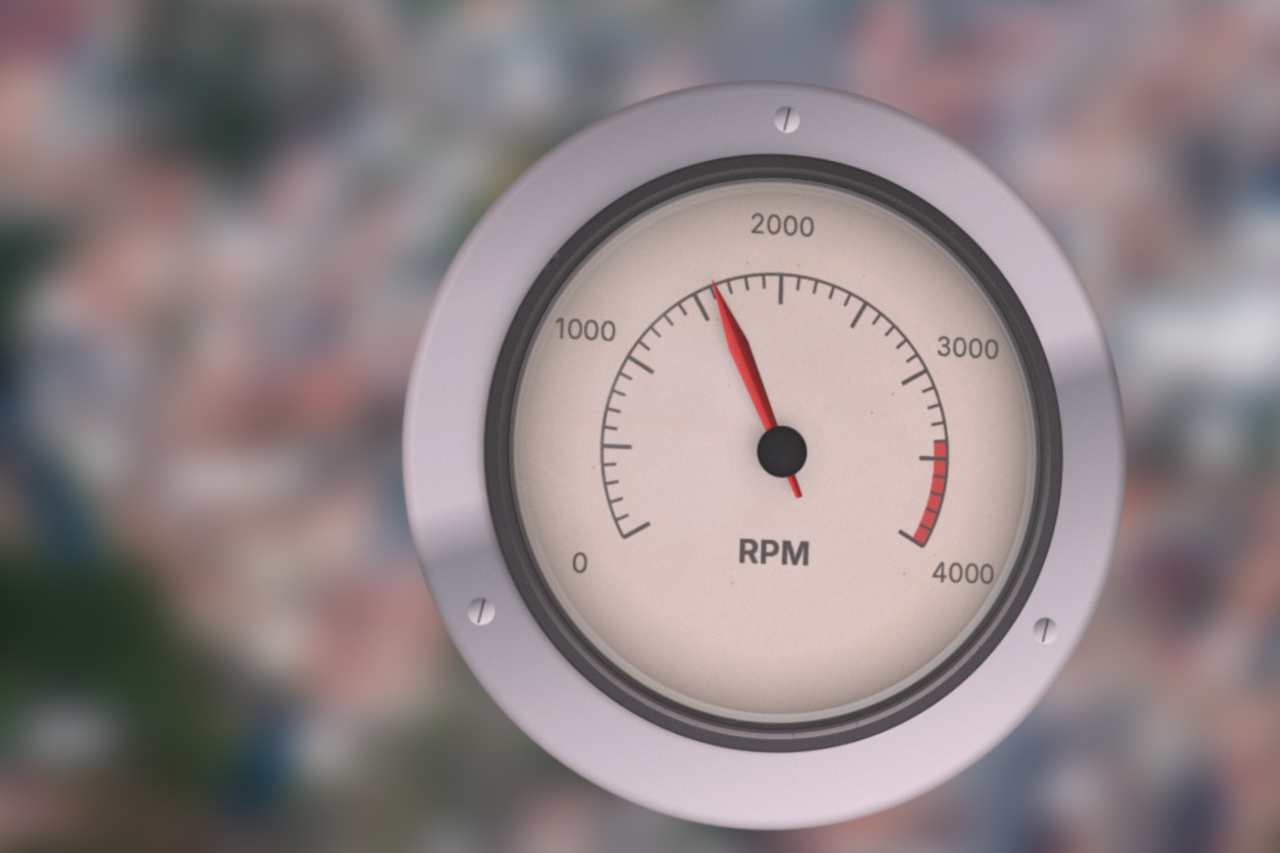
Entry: 1600 rpm
